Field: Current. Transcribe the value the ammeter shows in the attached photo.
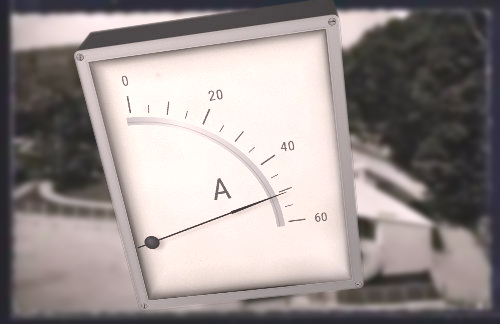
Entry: 50 A
